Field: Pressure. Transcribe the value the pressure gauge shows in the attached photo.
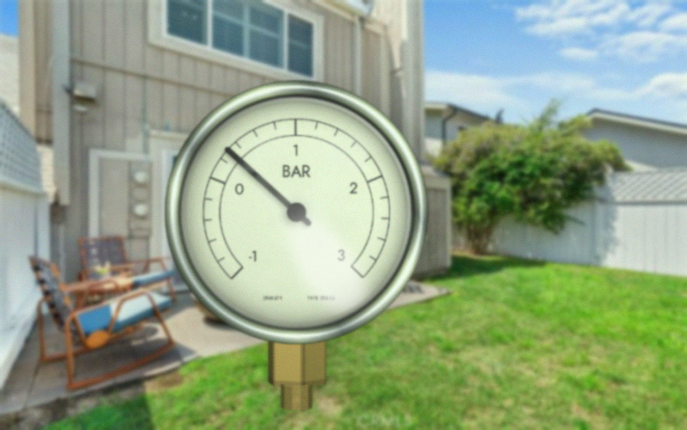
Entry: 0.3 bar
